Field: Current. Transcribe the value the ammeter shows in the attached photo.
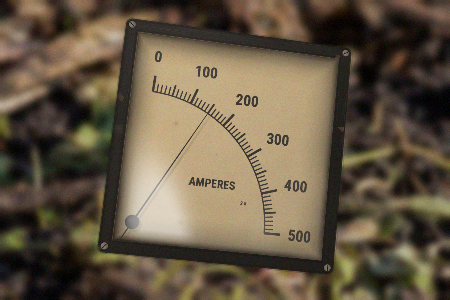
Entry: 150 A
